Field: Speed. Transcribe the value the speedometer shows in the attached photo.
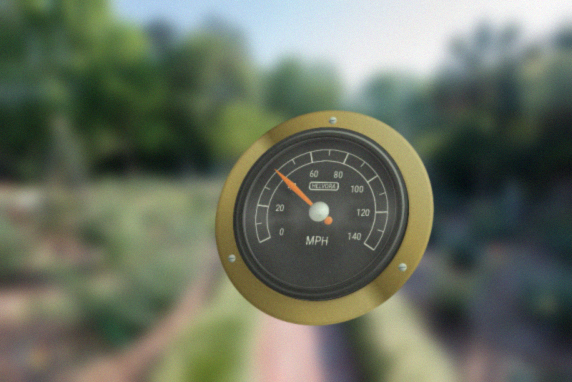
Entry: 40 mph
